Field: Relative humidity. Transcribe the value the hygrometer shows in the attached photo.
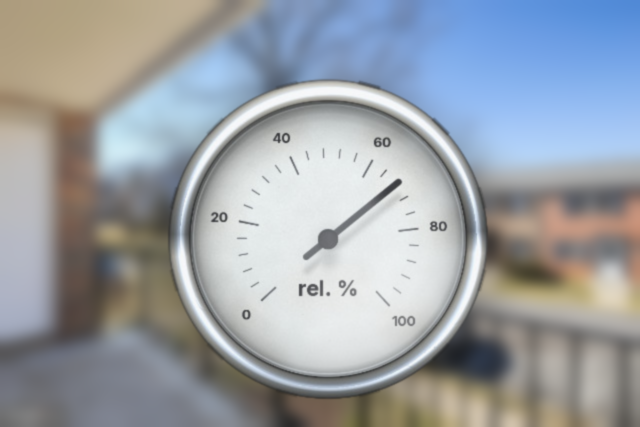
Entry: 68 %
